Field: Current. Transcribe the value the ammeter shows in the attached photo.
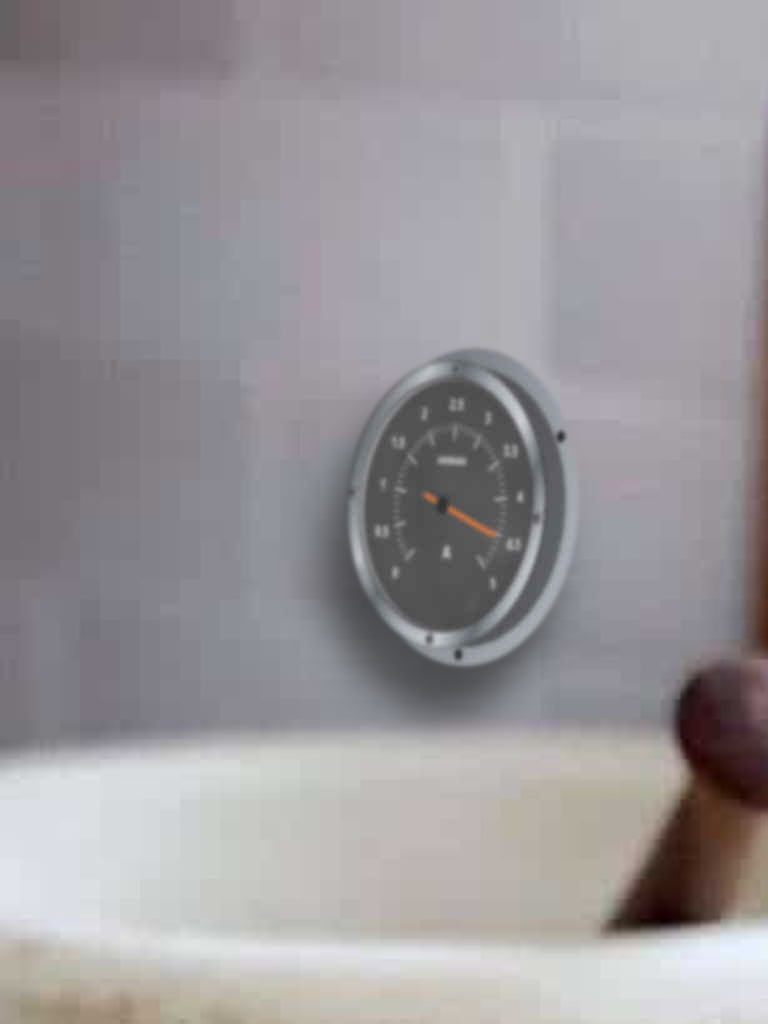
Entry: 4.5 A
